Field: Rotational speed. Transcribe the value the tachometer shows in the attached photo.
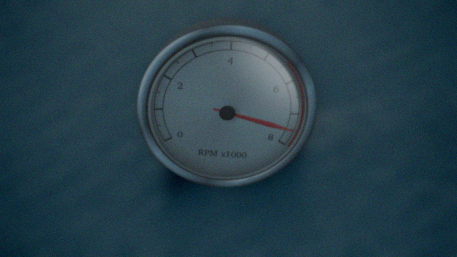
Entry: 7500 rpm
